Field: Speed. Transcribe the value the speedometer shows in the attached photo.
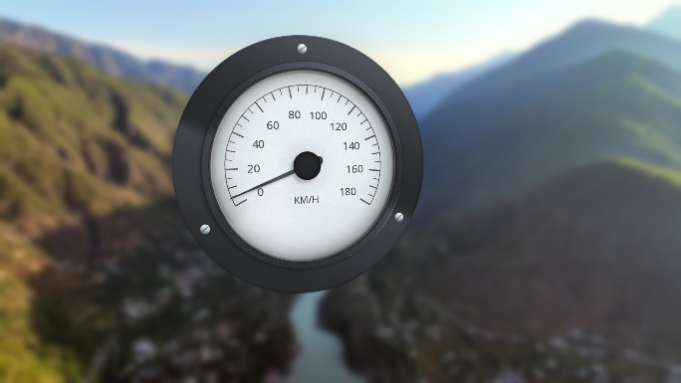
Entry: 5 km/h
